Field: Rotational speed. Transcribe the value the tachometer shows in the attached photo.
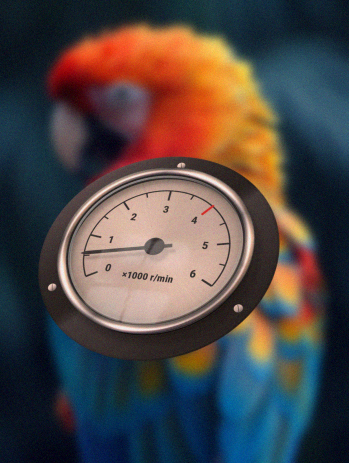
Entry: 500 rpm
